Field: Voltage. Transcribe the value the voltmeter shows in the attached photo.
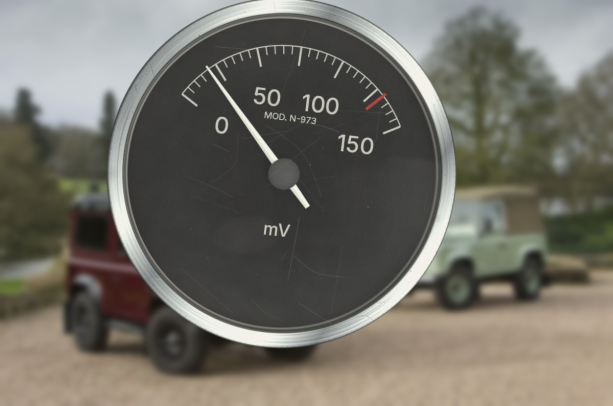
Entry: 20 mV
